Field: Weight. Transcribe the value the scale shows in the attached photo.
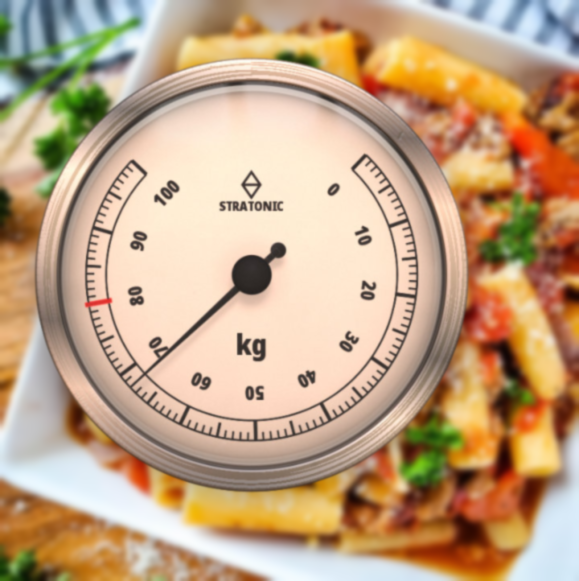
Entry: 68 kg
